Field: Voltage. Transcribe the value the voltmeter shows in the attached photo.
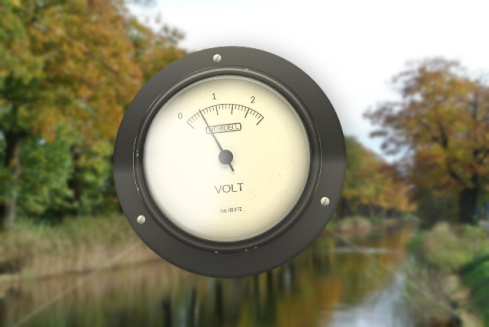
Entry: 0.5 V
